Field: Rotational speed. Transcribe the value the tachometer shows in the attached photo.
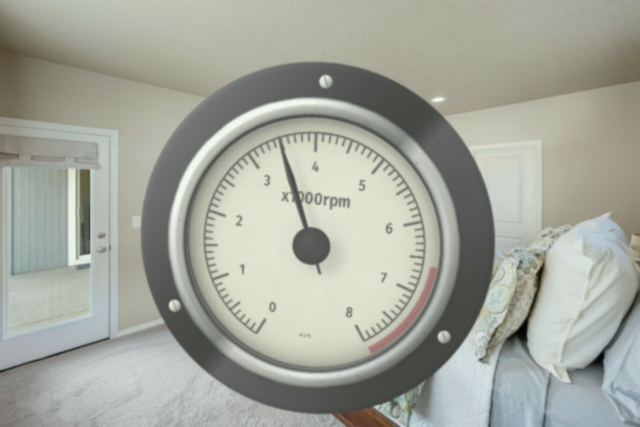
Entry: 3500 rpm
